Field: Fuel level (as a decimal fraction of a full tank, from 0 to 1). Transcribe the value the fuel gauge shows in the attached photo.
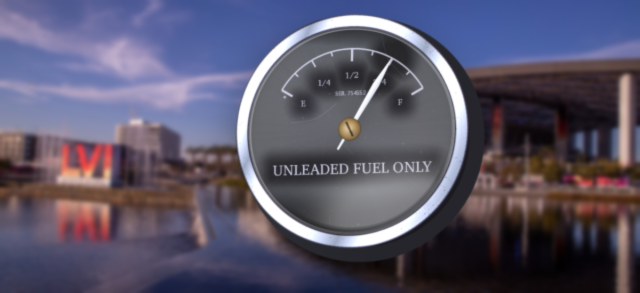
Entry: 0.75
